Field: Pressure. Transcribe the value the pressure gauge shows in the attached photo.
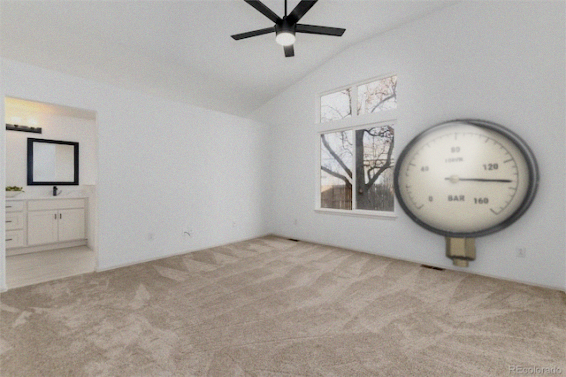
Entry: 135 bar
